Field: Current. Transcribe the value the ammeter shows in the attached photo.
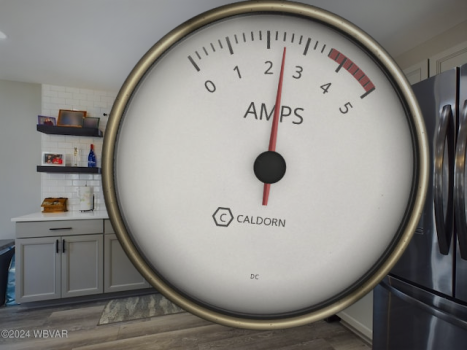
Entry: 2.4 A
